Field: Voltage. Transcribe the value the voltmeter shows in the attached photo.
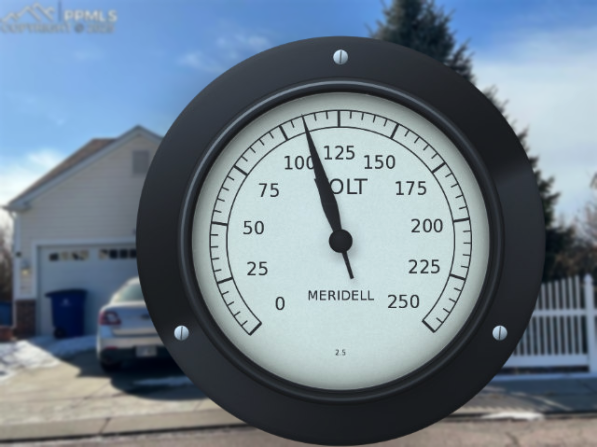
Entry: 110 V
